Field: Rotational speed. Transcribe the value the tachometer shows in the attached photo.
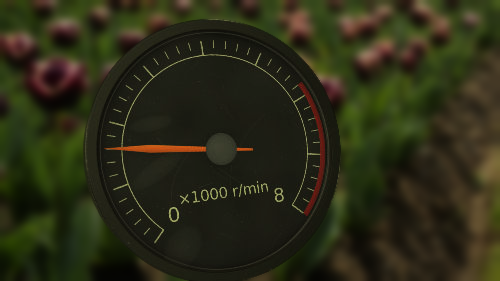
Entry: 1600 rpm
